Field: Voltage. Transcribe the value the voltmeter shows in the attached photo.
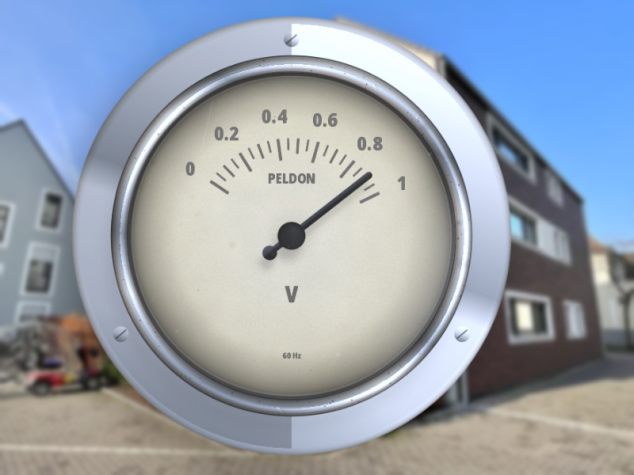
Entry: 0.9 V
